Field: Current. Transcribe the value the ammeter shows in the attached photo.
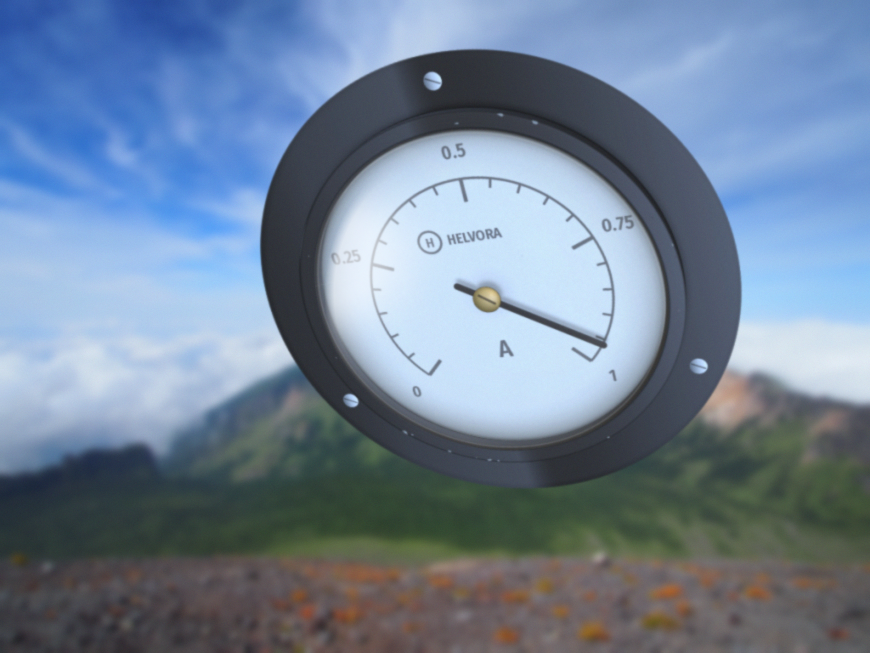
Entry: 0.95 A
